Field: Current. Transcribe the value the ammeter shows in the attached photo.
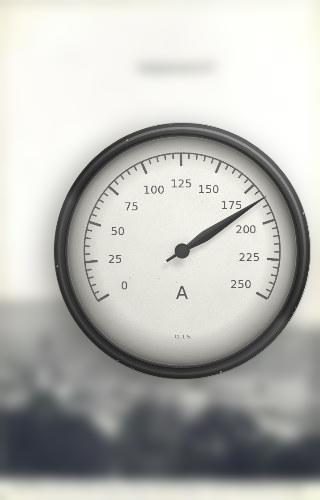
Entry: 185 A
